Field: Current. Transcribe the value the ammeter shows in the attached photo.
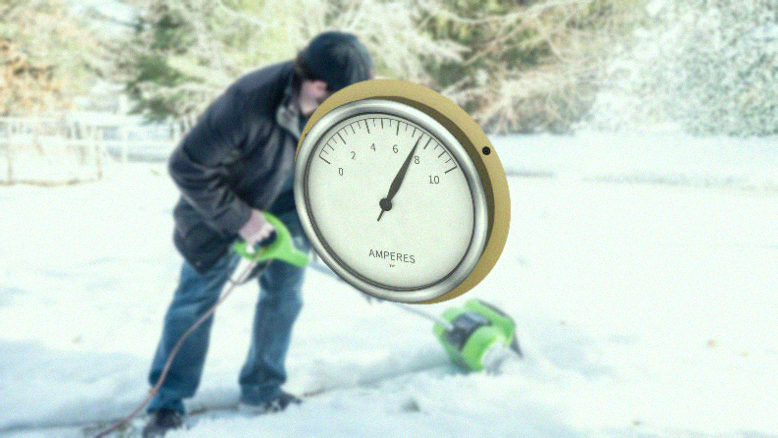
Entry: 7.5 A
